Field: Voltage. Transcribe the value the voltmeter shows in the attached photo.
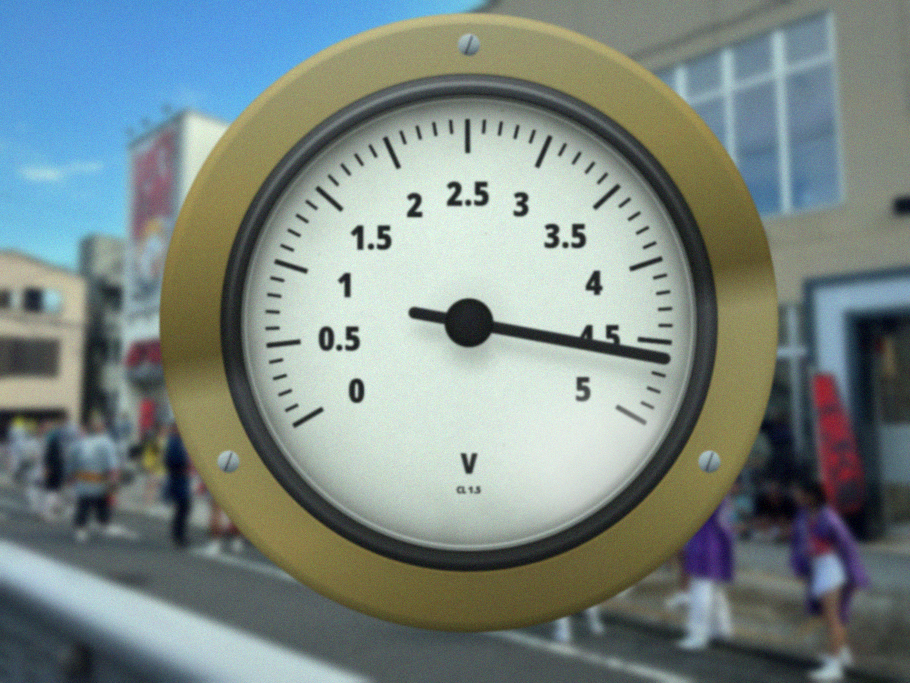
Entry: 4.6 V
